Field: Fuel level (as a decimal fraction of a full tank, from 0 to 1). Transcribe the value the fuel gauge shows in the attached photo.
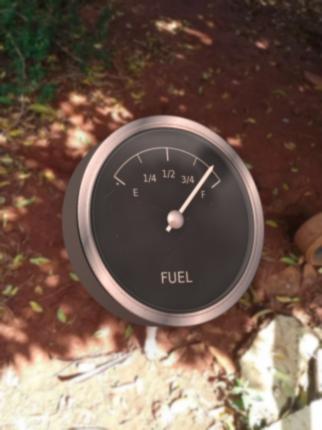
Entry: 0.875
